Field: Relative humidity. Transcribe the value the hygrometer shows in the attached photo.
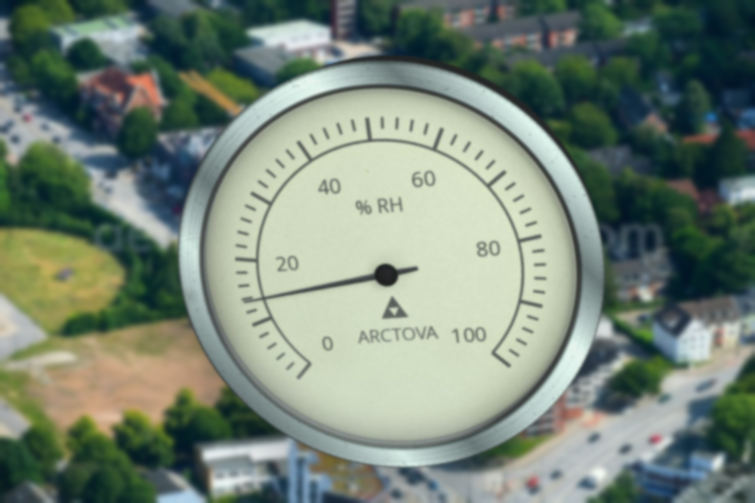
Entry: 14 %
